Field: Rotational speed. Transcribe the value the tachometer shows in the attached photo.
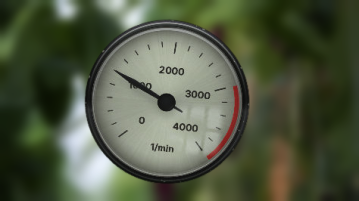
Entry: 1000 rpm
